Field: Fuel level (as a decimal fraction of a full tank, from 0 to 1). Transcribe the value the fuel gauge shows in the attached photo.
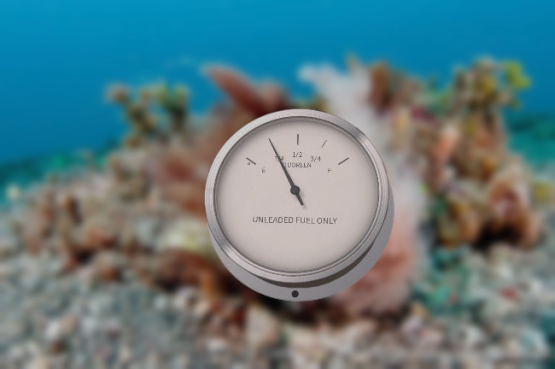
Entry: 0.25
